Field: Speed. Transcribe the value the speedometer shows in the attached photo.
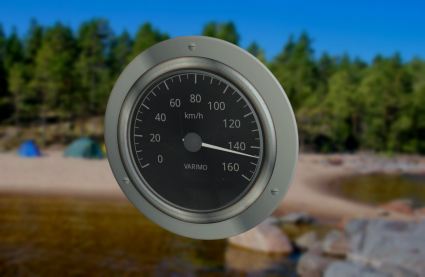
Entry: 145 km/h
